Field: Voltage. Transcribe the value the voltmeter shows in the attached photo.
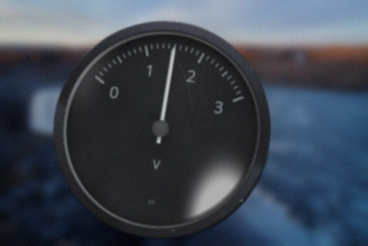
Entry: 1.5 V
